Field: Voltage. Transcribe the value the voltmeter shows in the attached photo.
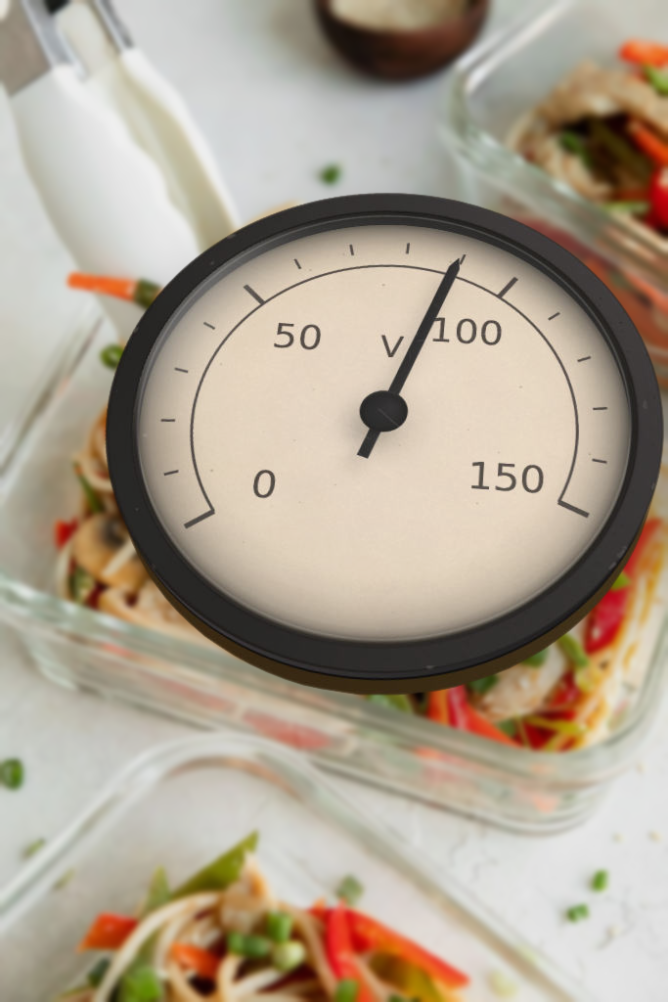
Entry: 90 V
